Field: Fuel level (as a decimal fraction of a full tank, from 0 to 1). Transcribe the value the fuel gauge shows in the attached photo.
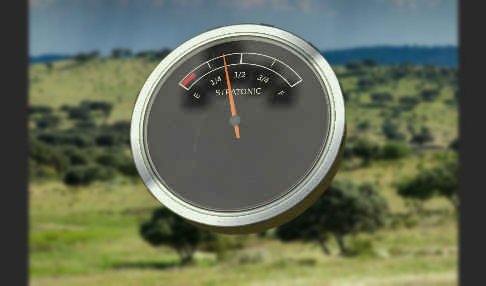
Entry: 0.375
